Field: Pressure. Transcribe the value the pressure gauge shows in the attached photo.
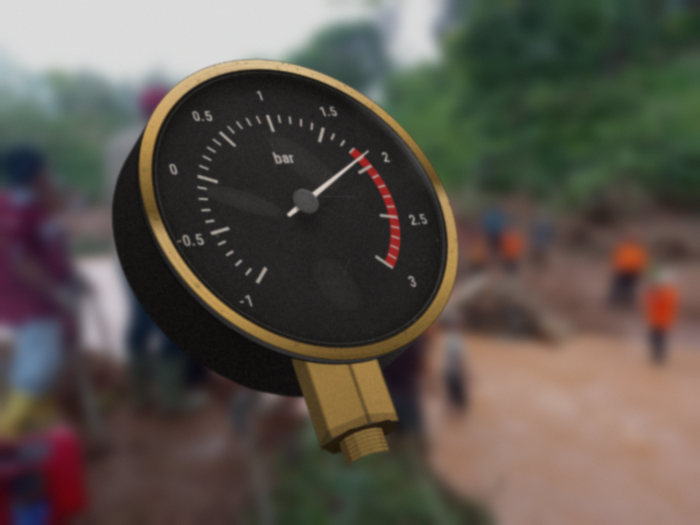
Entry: 1.9 bar
